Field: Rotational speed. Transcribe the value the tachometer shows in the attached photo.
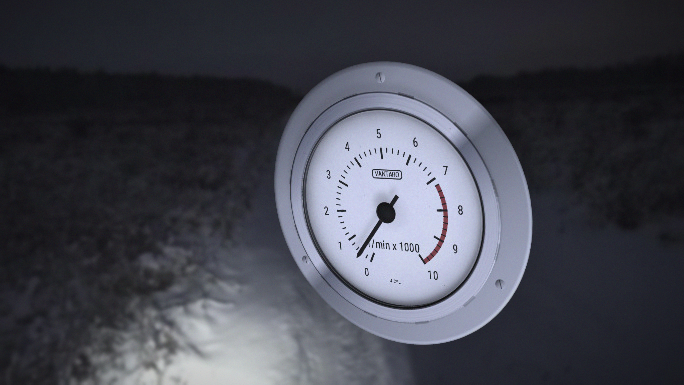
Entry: 400 rpm
